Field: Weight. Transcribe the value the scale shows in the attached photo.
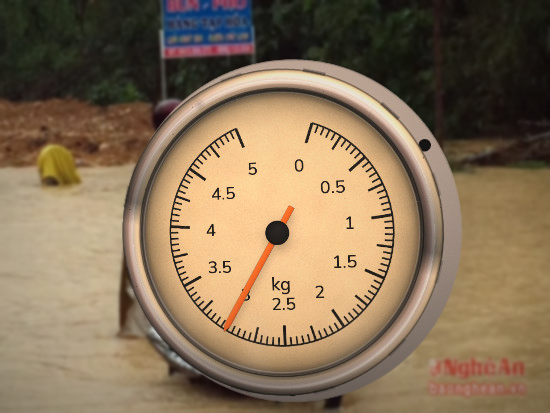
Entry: 3 kg
